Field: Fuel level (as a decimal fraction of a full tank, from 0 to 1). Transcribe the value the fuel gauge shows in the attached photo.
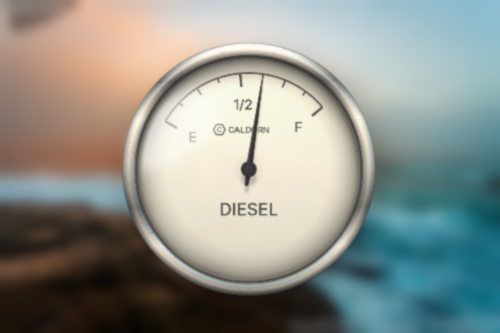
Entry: 0.625
